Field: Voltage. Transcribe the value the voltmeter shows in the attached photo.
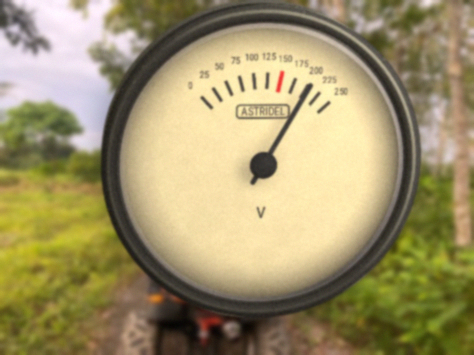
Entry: 200 V
